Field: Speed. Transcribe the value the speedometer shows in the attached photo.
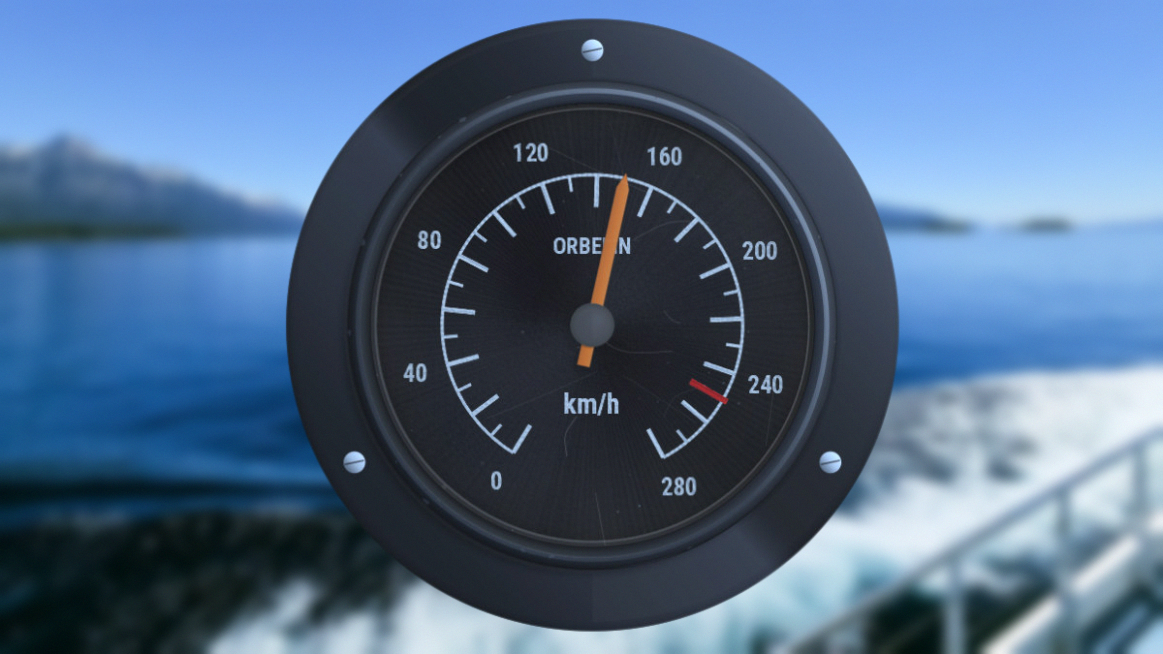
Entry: 150 km/h
